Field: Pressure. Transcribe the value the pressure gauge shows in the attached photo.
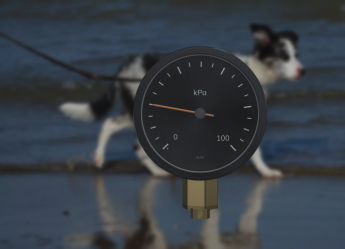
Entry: 20 kPa
